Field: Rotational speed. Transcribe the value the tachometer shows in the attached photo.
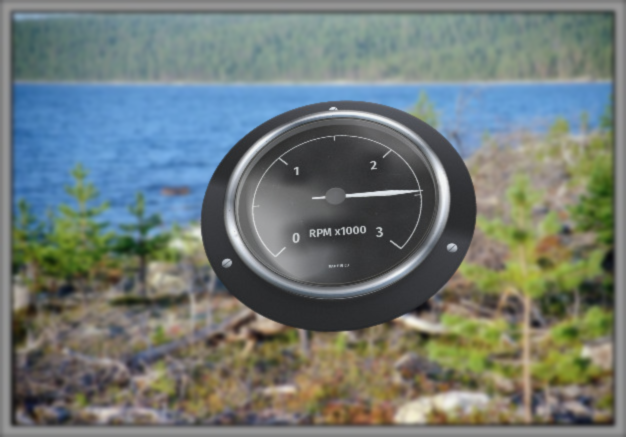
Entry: 2500 rpm
